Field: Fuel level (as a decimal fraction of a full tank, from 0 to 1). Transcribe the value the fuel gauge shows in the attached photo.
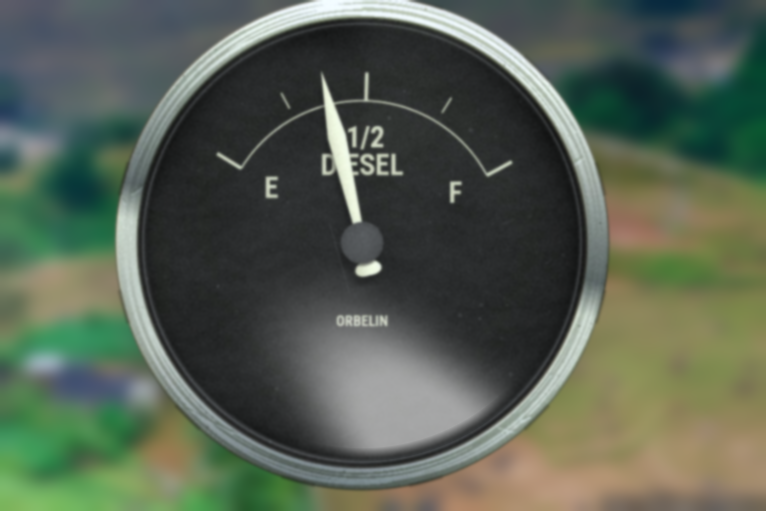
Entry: 0.375
